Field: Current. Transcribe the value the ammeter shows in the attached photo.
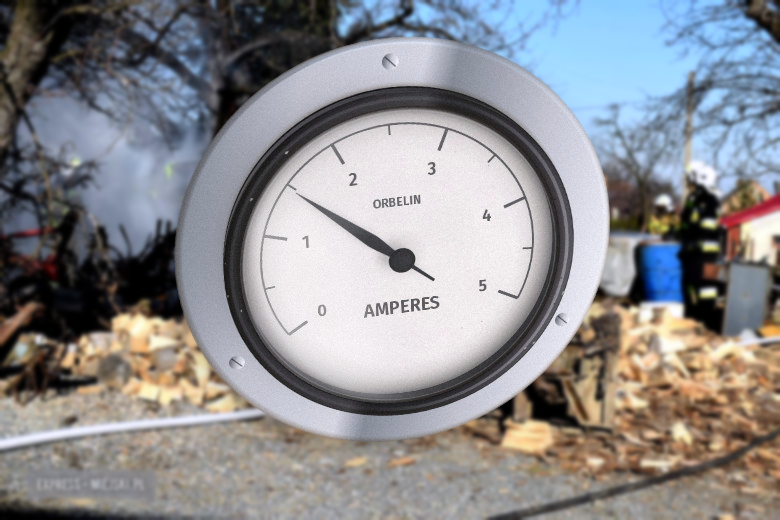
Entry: 1.5 A
